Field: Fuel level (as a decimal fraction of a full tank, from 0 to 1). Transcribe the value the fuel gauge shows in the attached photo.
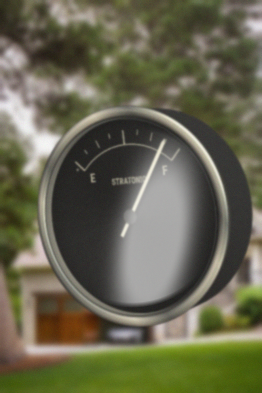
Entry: 0.875
